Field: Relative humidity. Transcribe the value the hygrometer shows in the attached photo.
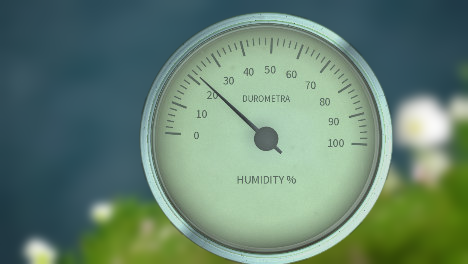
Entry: 22 %
